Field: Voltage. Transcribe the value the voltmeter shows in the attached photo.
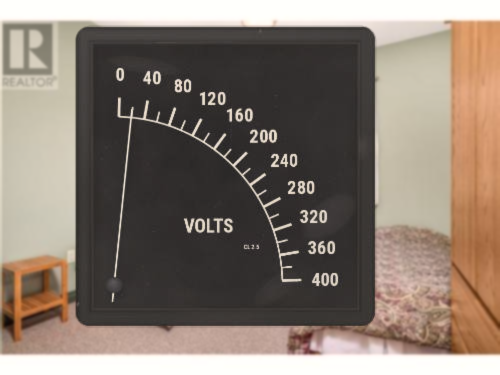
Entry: 20 V
